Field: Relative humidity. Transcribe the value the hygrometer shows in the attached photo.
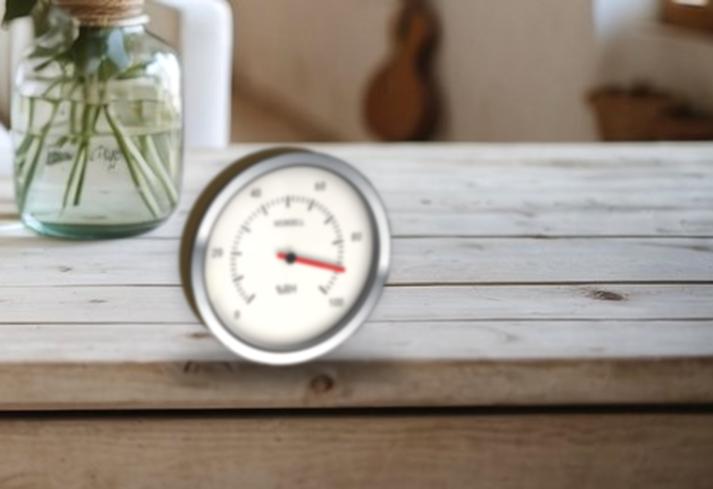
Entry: 90 %
